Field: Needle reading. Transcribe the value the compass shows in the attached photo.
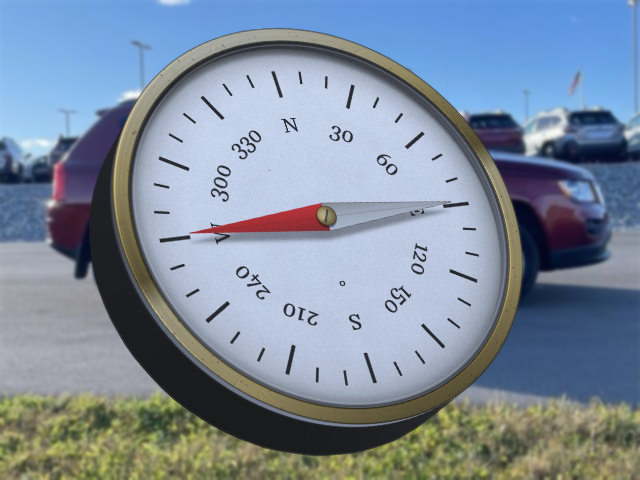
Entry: 270 °
